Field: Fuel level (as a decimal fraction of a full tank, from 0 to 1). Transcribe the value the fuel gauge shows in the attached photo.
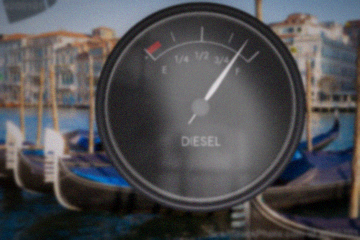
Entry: 0.875
